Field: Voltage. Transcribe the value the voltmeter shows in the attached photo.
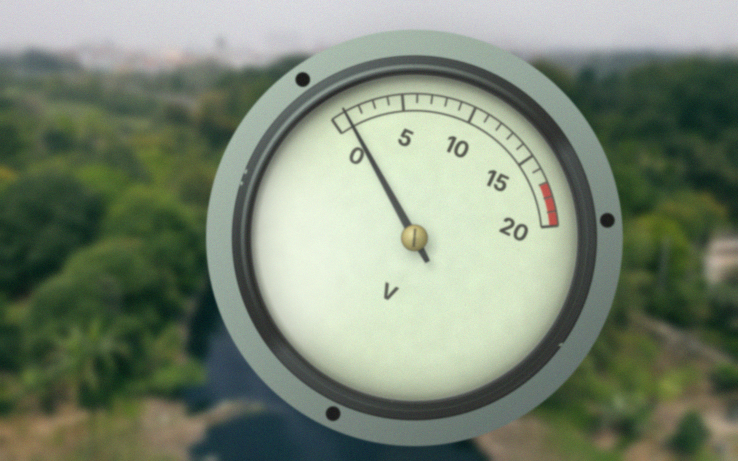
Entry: 1 V
